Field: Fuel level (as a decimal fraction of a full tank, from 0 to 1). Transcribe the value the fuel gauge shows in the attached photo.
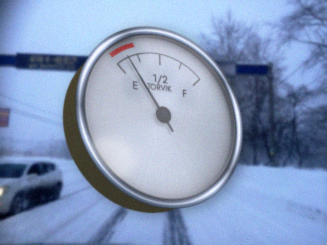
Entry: 0.125
